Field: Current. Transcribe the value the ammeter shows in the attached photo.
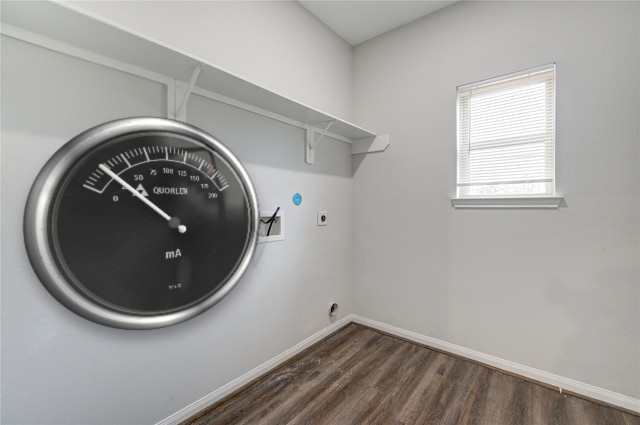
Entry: 25 mA
